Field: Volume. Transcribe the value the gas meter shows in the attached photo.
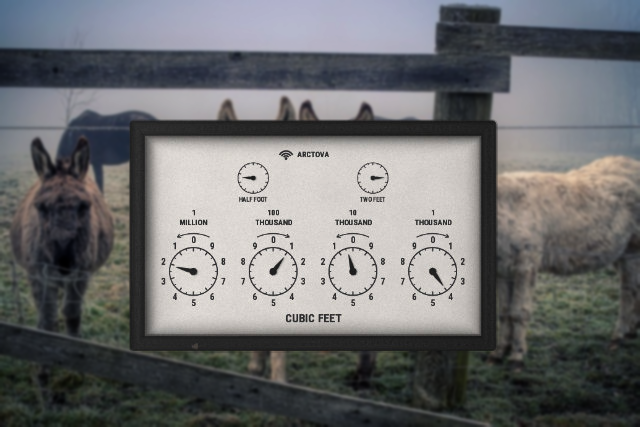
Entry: 210400 ft³
